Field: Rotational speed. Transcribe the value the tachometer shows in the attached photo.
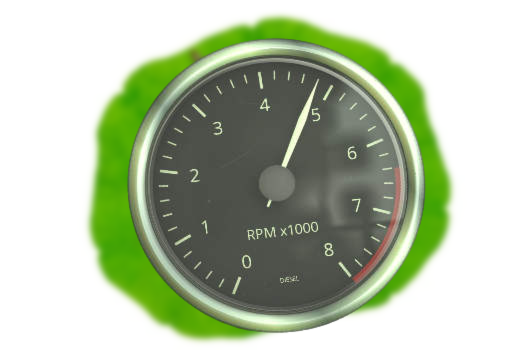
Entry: 4800 rpm
